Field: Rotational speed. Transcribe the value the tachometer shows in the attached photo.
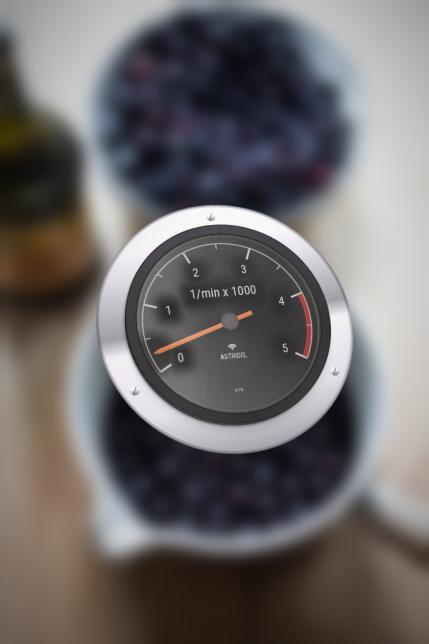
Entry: 250 rpm
